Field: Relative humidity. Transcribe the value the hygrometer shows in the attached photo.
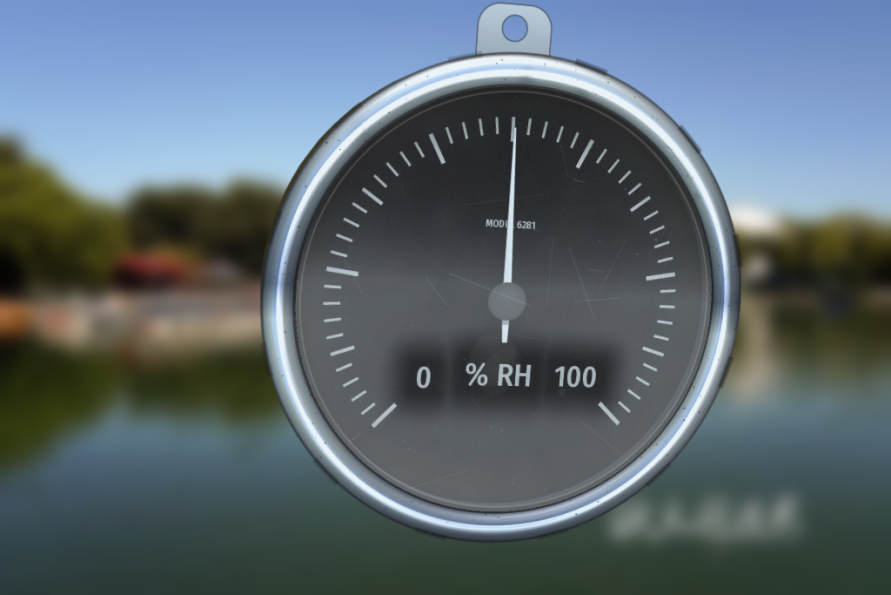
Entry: 50 %
